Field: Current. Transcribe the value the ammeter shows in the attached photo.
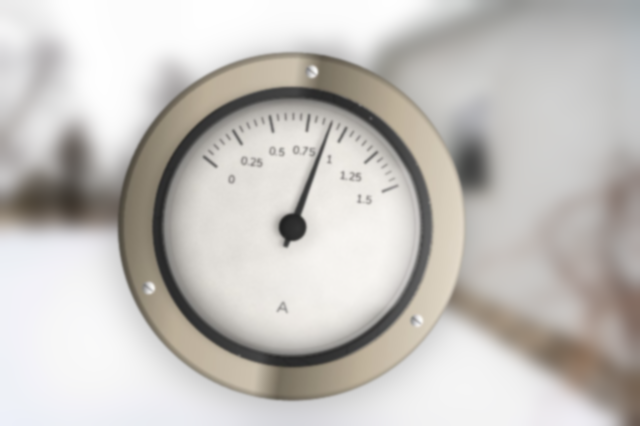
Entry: 0.9 A
